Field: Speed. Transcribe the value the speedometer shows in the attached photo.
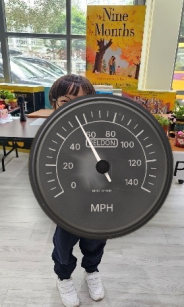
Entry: 55 mph
